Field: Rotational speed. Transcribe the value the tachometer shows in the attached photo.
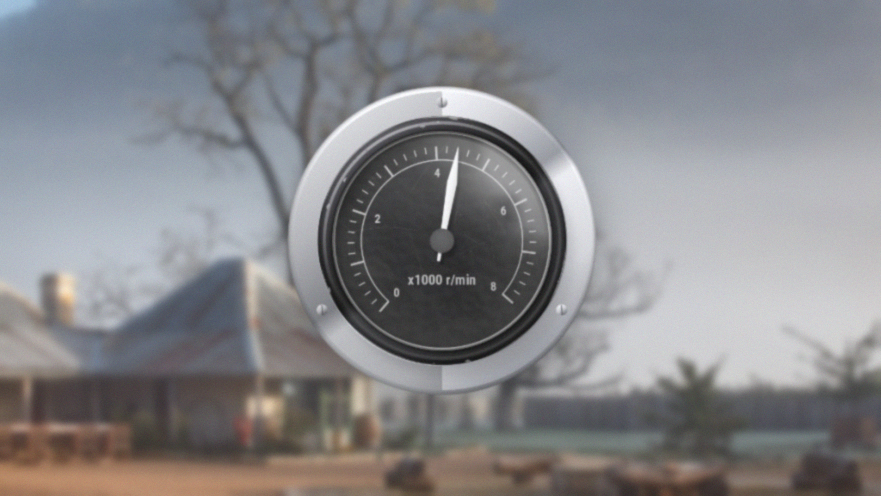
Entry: 4400 rpm
